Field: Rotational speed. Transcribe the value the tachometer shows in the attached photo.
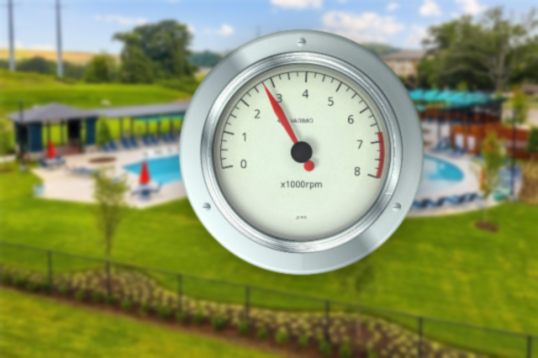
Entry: 2750 rpm
